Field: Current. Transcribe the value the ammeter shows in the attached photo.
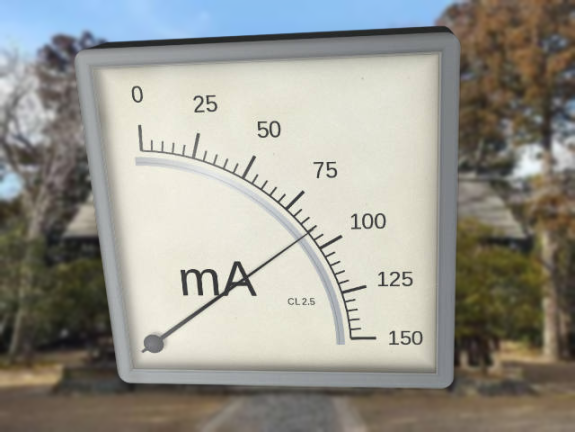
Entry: 90 mA
